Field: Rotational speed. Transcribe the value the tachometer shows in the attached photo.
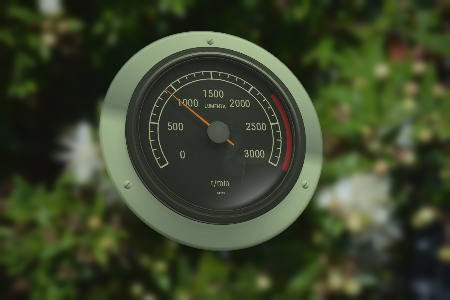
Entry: 900 rpm
